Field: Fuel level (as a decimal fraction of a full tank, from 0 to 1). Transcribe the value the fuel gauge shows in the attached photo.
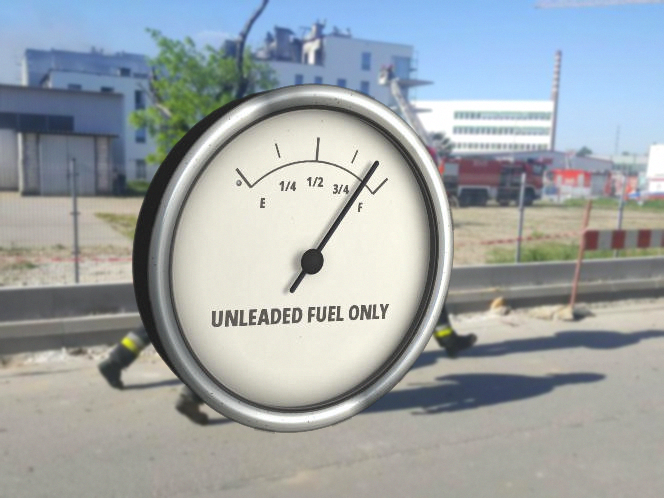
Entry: 0.875
